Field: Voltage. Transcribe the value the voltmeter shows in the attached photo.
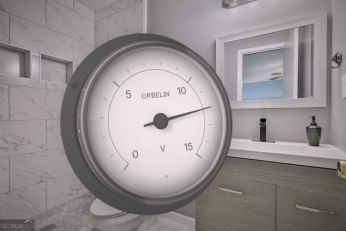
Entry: 12 V
